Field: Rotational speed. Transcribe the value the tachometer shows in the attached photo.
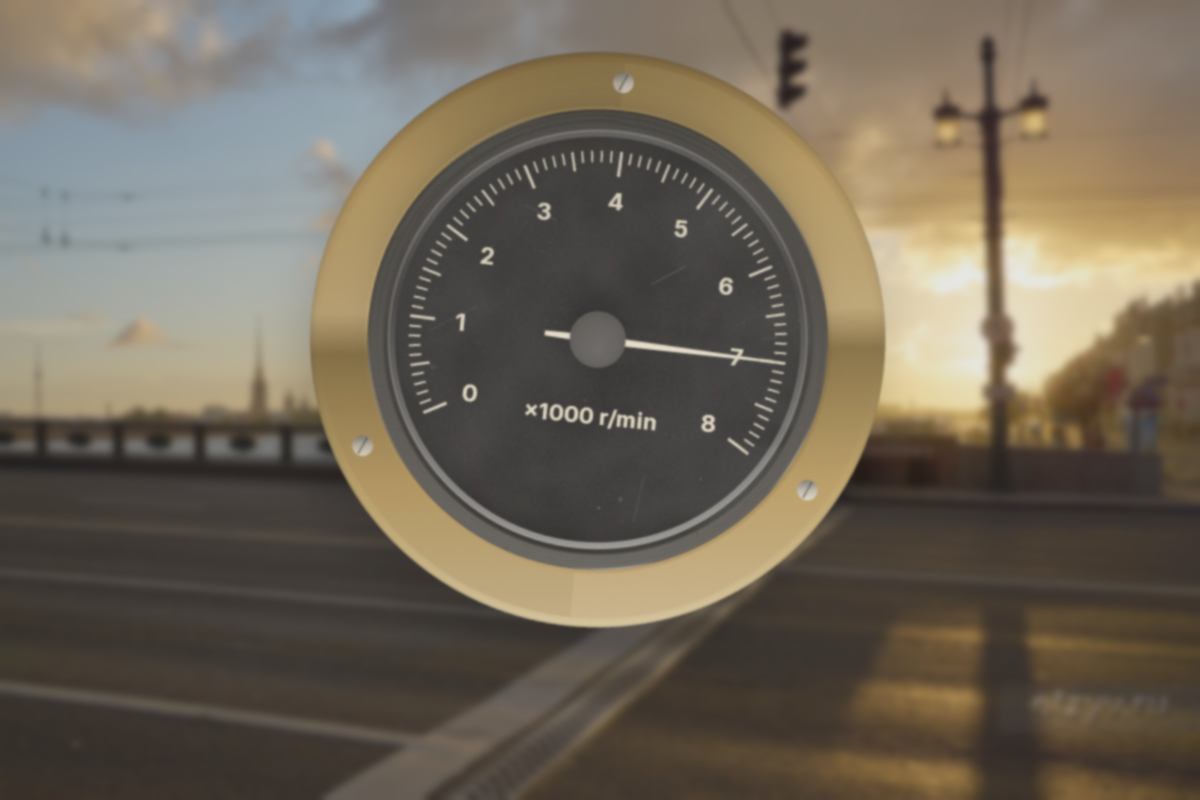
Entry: 7000 rpm
